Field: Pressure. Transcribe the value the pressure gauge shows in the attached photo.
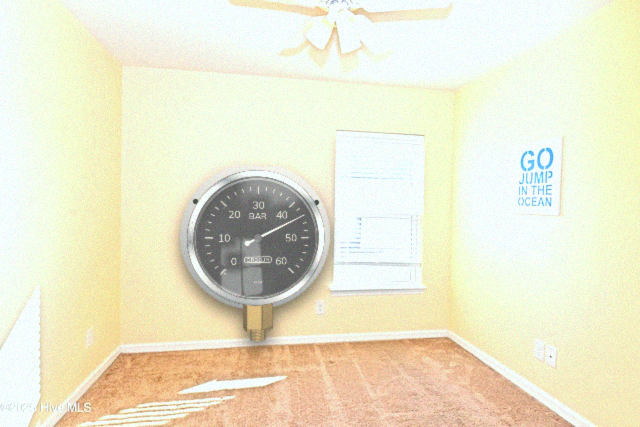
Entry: 44 bar
